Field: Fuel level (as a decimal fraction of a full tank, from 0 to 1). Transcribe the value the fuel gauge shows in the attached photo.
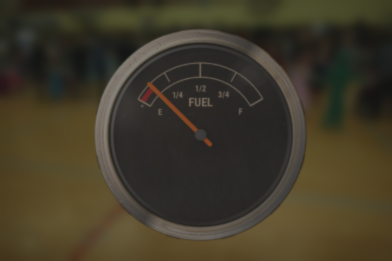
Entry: 0.125
